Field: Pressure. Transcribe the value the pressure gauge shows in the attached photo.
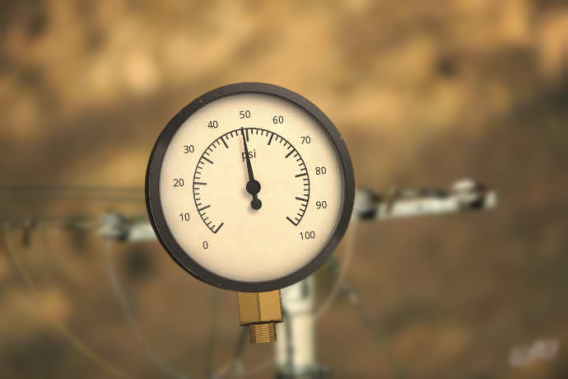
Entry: 48 psi
